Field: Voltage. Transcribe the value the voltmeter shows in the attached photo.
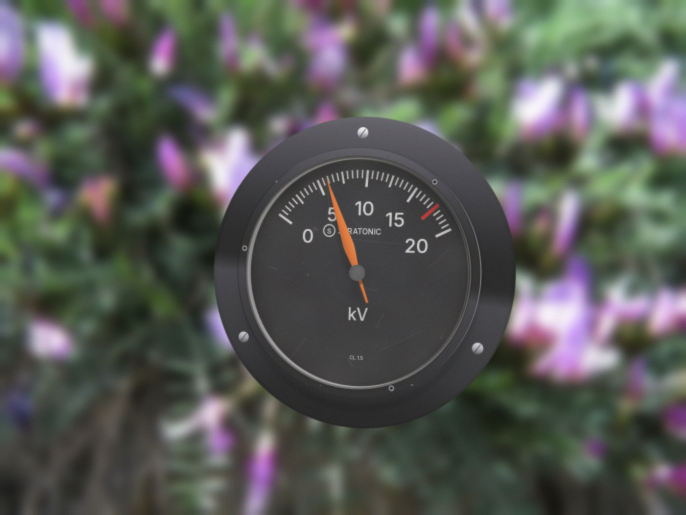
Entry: 6 kV
